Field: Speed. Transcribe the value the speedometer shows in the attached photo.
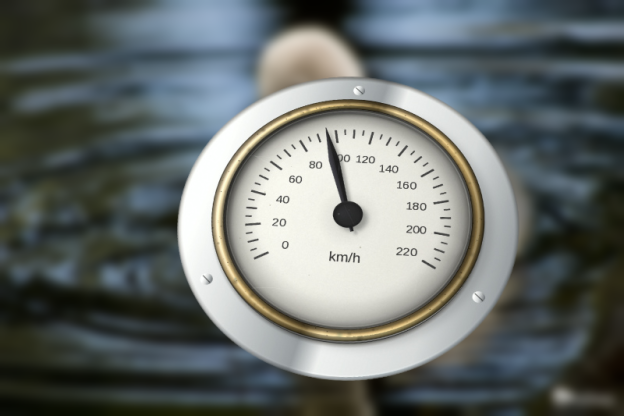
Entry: 95 km/h
